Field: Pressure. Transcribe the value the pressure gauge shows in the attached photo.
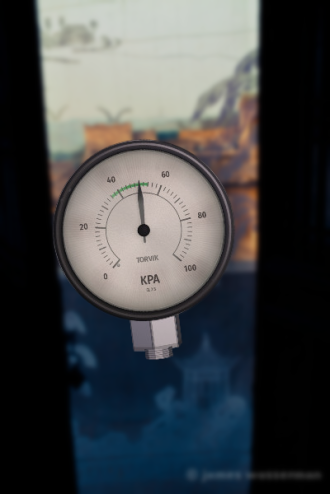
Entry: 50 kPa
